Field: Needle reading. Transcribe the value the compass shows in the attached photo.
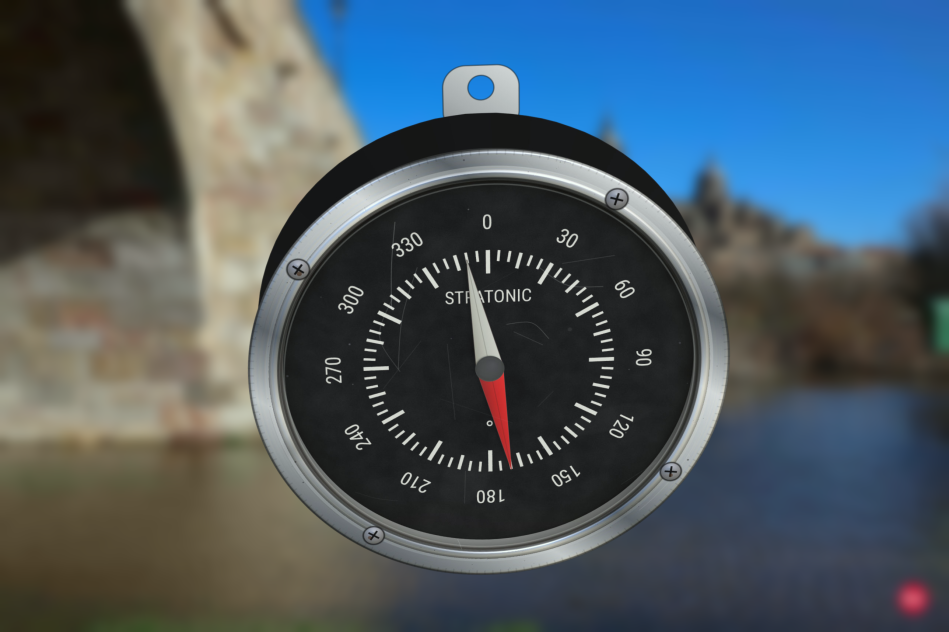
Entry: 170 °
